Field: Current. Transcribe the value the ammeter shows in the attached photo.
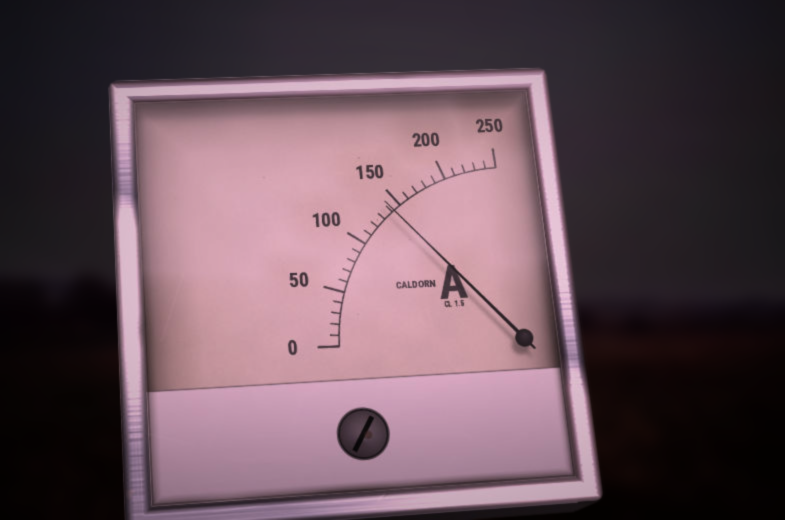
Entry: 140 A
